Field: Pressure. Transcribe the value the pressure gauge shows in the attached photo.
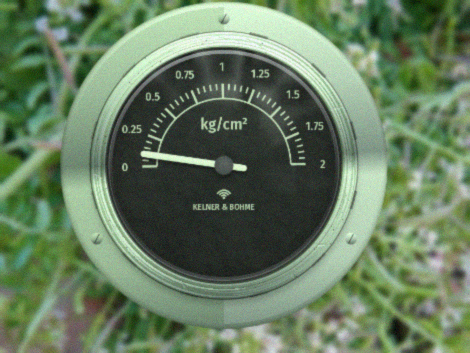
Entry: 0.1 kg/cm²
